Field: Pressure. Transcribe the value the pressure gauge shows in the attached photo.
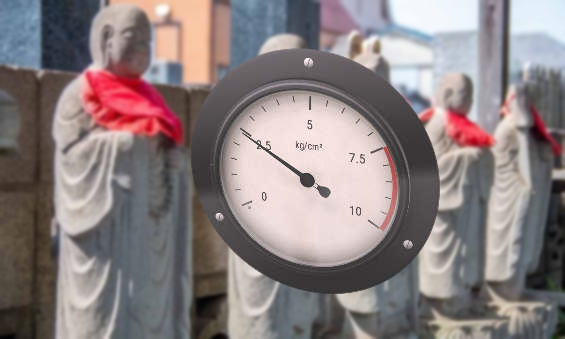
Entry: 2.5 kg/cm²
